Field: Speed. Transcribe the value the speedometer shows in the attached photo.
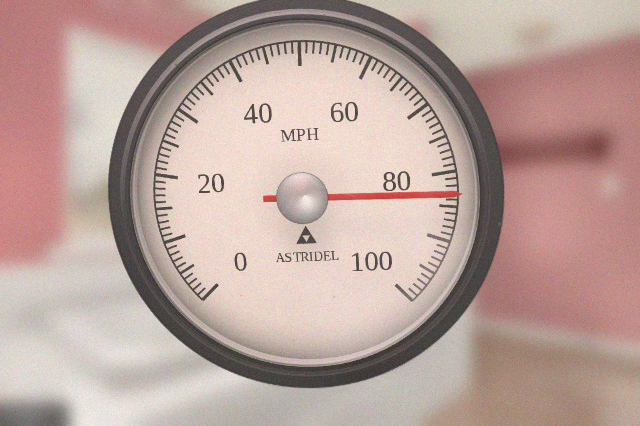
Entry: 83 mph
